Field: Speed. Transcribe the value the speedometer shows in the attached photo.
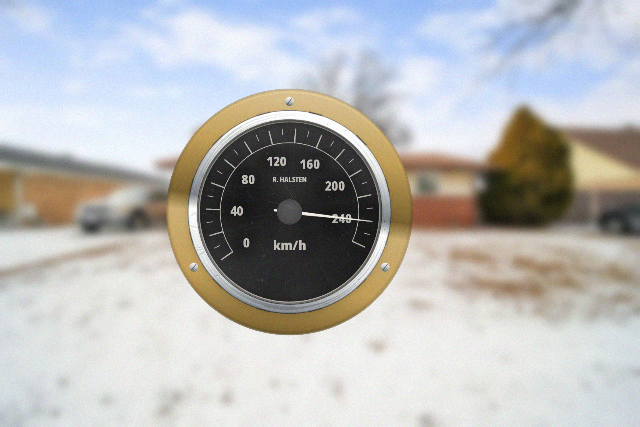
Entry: 240 km/h
